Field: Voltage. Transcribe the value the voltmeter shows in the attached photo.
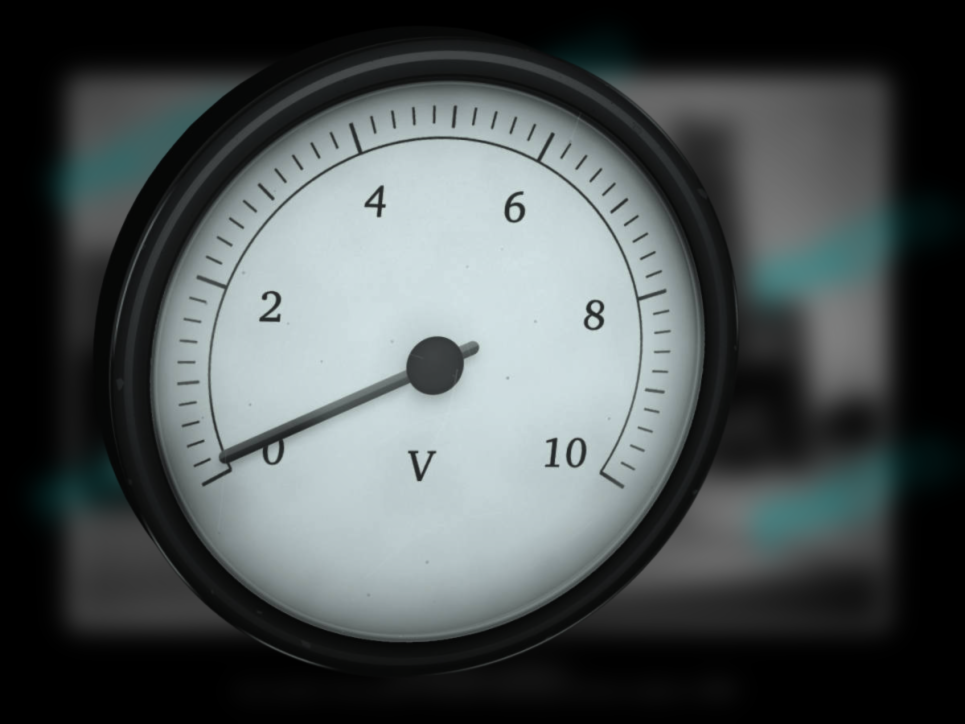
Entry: 0.2 V
